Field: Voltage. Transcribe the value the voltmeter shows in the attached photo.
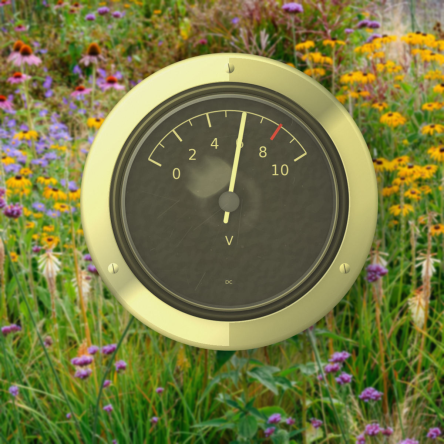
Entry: 6 V
